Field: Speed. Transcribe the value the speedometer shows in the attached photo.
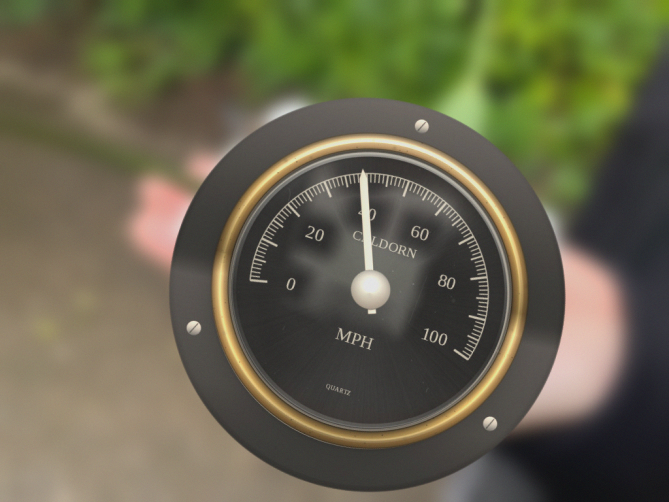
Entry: 39 mph
